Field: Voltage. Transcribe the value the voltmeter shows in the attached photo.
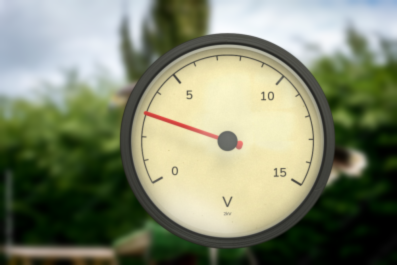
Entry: 3 V
